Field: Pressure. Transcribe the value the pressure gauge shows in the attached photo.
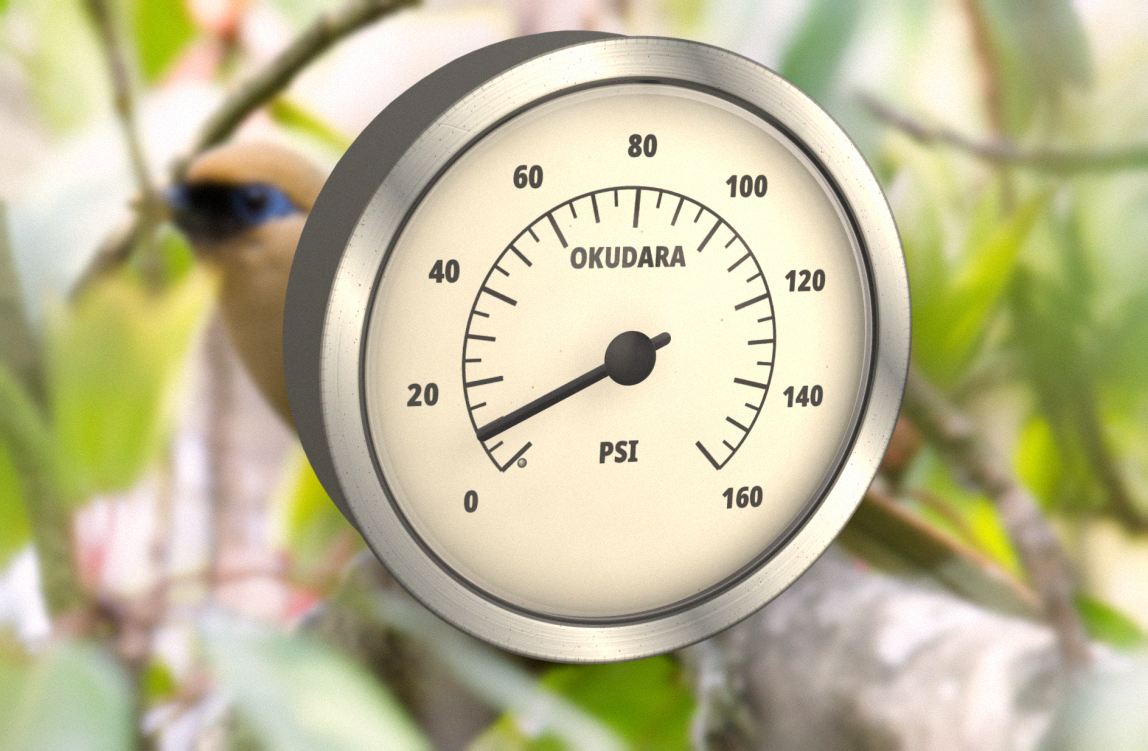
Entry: 10 psi
